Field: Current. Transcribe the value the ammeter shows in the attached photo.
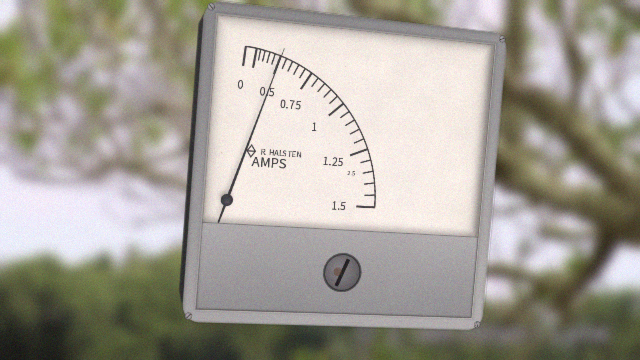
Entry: 0.5 A
